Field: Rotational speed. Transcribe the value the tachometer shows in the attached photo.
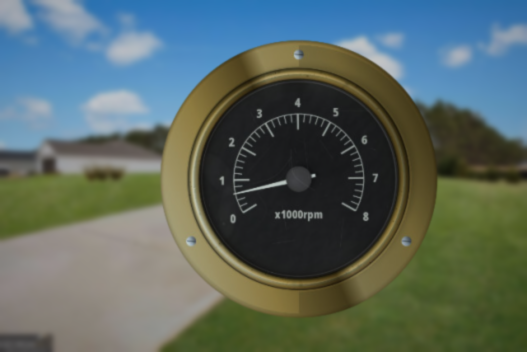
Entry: 600 rpm
